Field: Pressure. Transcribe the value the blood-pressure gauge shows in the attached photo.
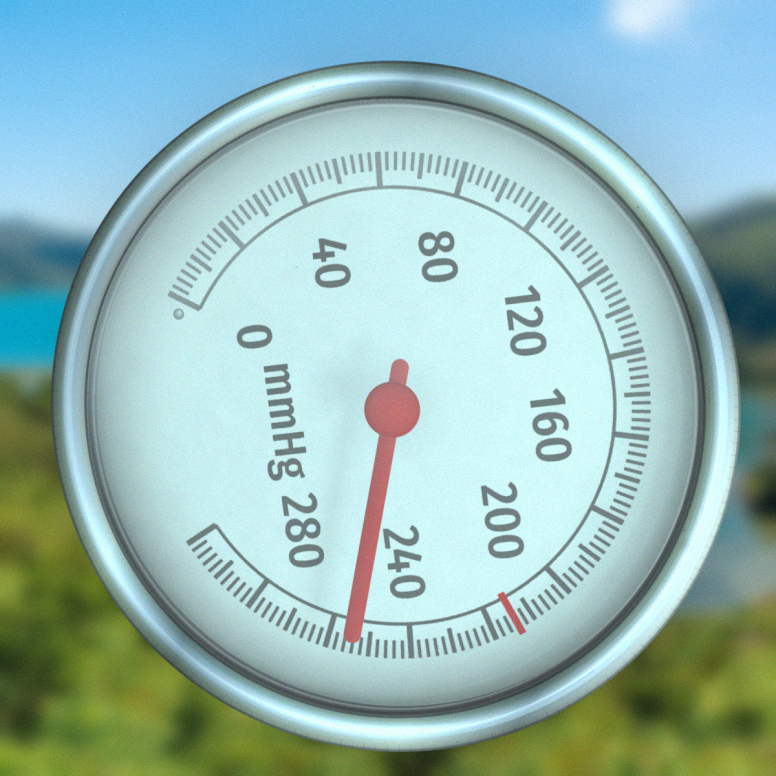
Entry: 254 mmHg
